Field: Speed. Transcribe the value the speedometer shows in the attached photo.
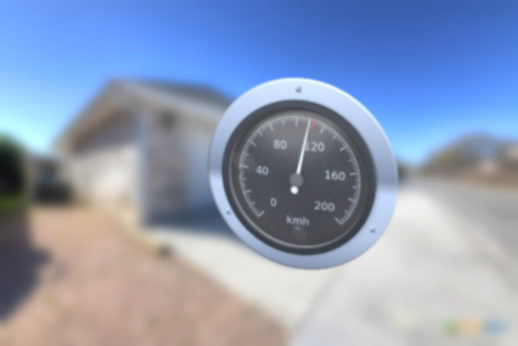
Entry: 110 km/h
